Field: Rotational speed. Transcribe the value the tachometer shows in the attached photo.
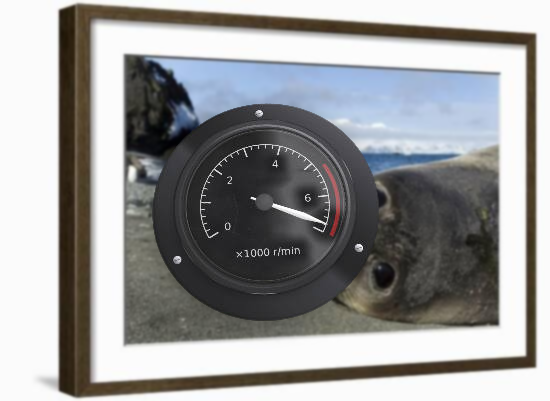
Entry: 6800 rpm
